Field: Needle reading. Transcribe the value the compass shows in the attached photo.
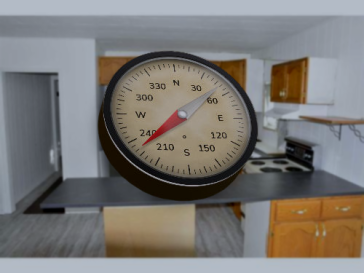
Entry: 230 °
